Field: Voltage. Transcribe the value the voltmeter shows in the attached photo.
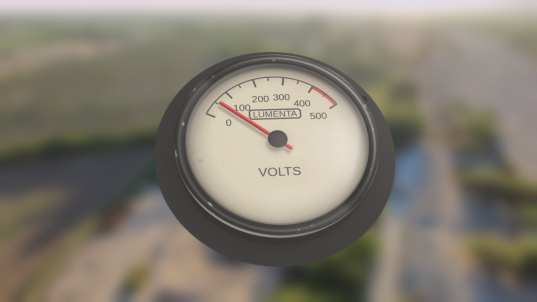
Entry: 50 V
